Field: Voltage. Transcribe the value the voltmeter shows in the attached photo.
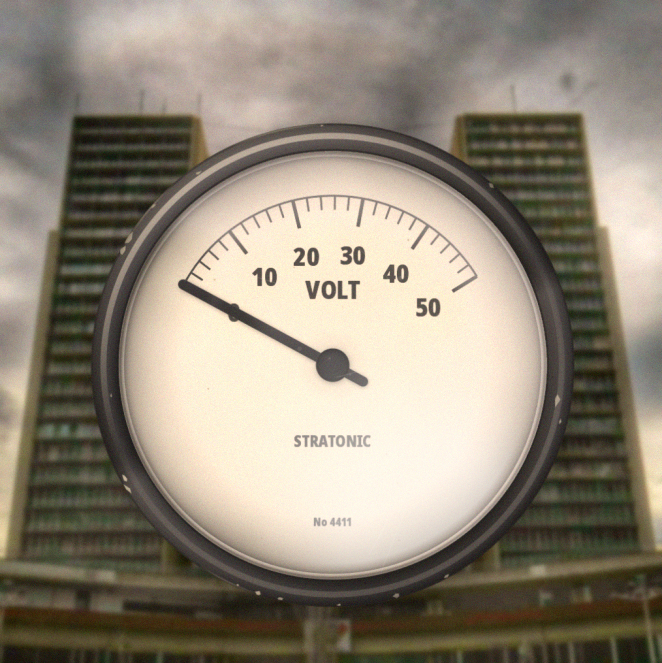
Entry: 0 V
